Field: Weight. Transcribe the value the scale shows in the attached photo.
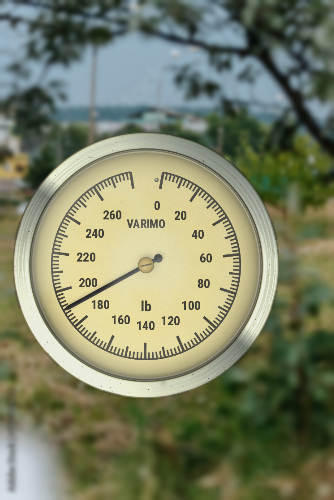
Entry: 190 lb
